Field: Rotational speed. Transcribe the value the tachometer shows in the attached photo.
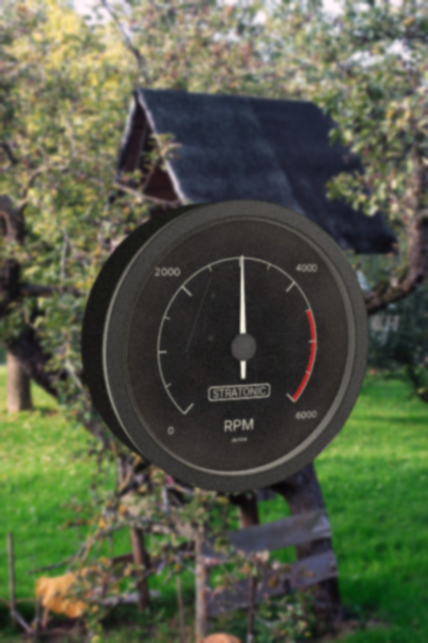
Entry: 3000 rpm
